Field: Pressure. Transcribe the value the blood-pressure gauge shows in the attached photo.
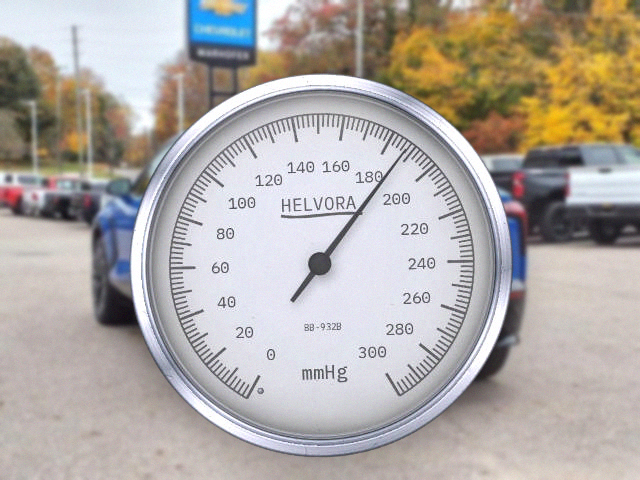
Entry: 188 mmHg
